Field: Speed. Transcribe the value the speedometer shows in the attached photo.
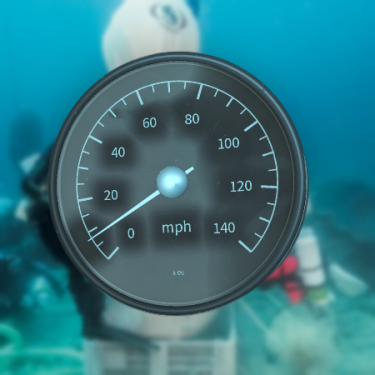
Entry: 7.5 mph
